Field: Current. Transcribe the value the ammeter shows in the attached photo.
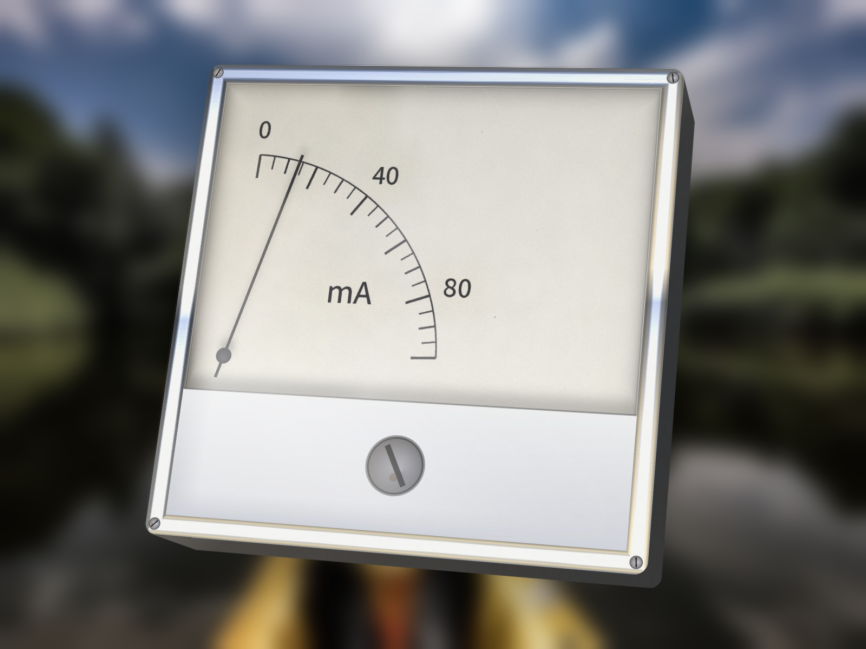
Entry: 15 mA
